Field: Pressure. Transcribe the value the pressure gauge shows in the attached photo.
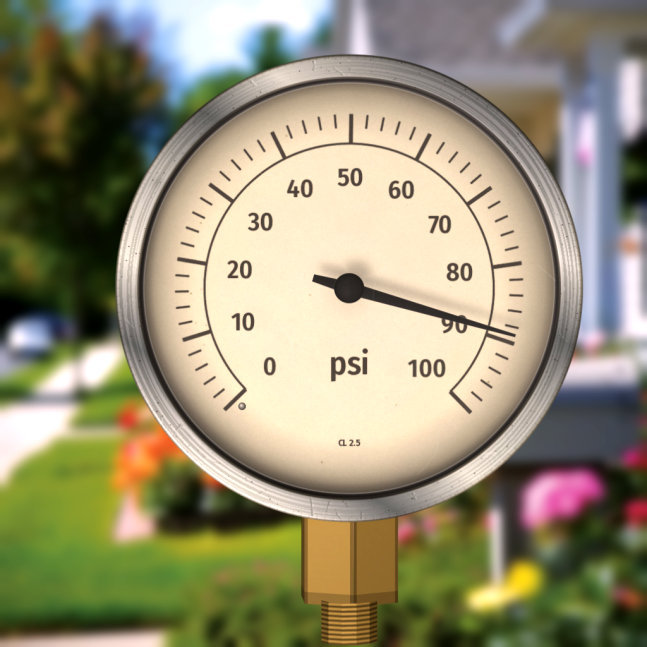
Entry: 89 psi
